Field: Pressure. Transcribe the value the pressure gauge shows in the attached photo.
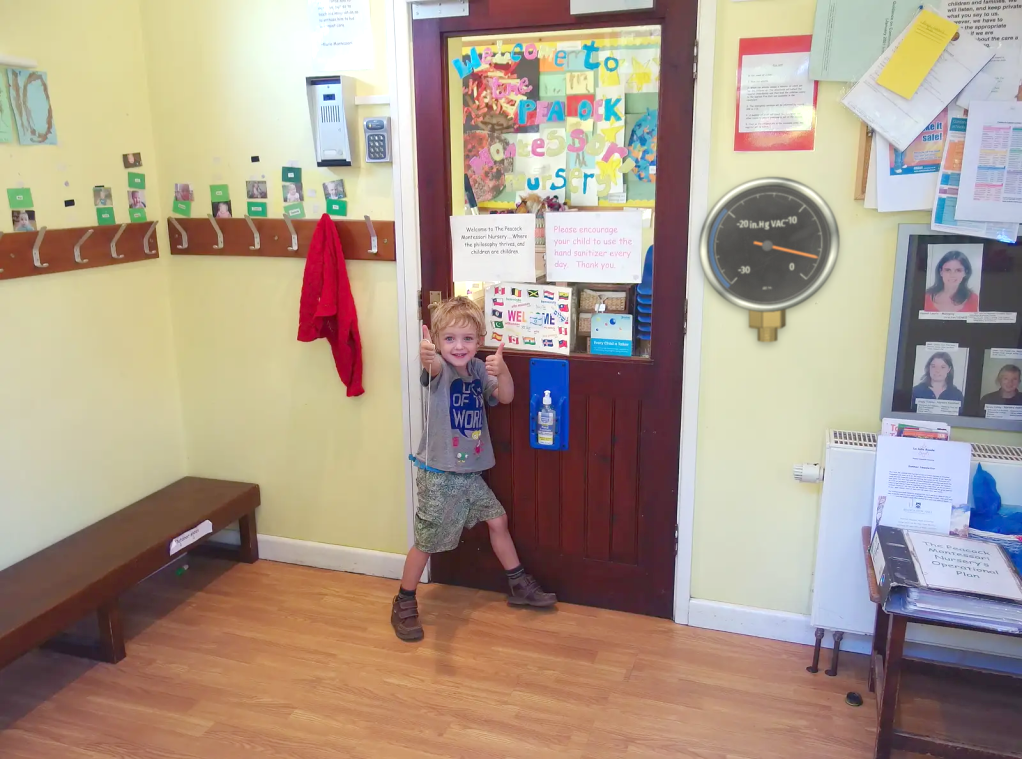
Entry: -3 inHg
